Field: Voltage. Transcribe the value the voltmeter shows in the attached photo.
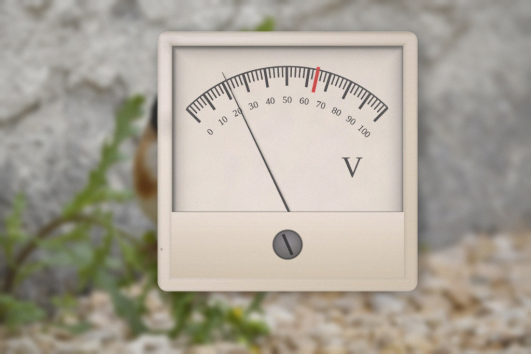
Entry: 22 V
